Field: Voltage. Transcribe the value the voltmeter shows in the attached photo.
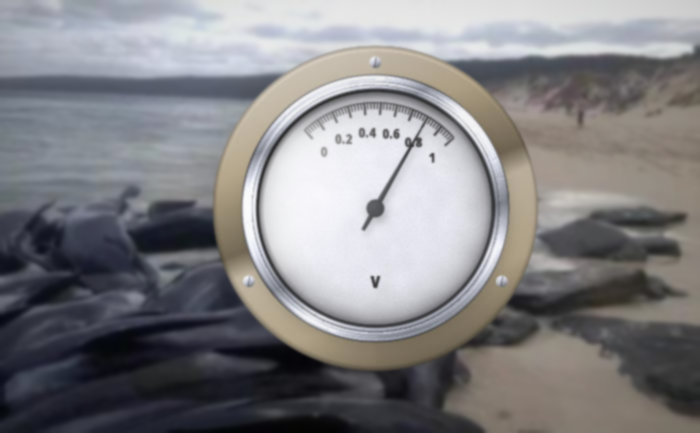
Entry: 0.8 V
